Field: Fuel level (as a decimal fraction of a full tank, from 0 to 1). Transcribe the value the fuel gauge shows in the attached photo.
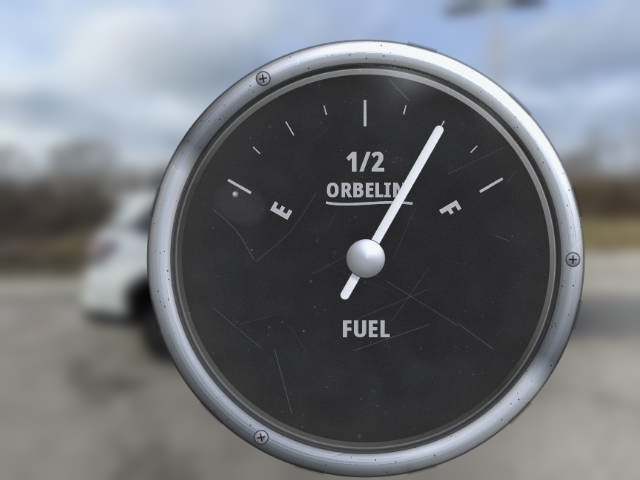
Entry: 0.75
